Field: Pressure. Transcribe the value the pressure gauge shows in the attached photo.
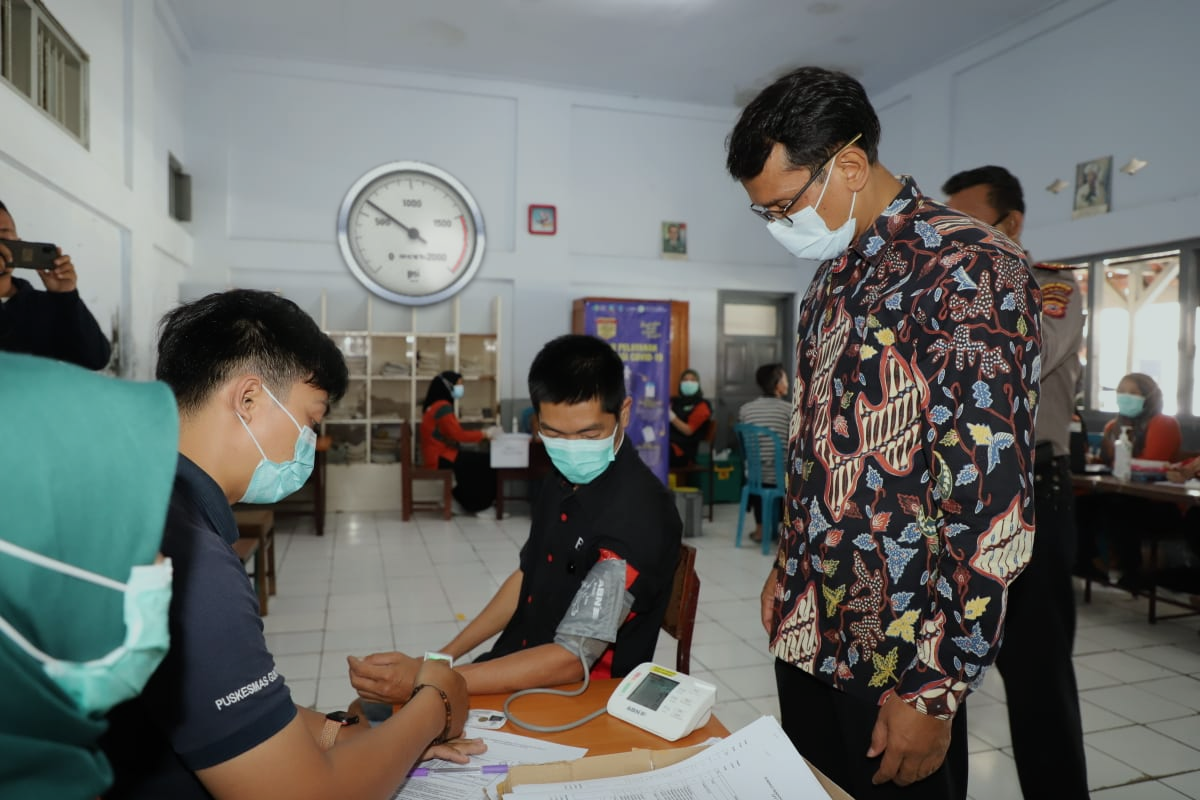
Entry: 600 psi
